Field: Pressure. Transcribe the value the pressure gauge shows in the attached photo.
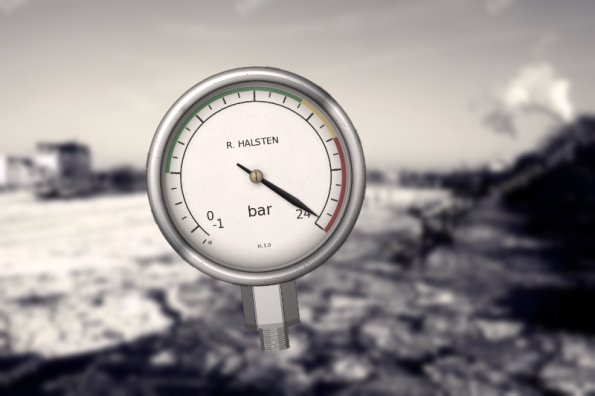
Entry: 23.5 bar
